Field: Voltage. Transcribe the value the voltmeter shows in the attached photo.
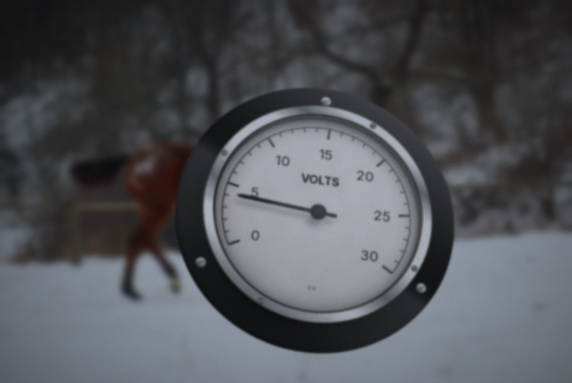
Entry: 4 V
